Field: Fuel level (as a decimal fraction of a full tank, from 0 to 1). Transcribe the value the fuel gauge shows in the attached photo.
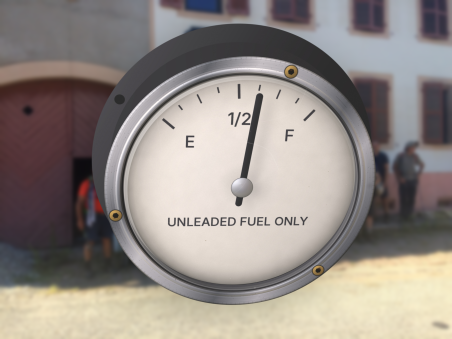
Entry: 0.625
